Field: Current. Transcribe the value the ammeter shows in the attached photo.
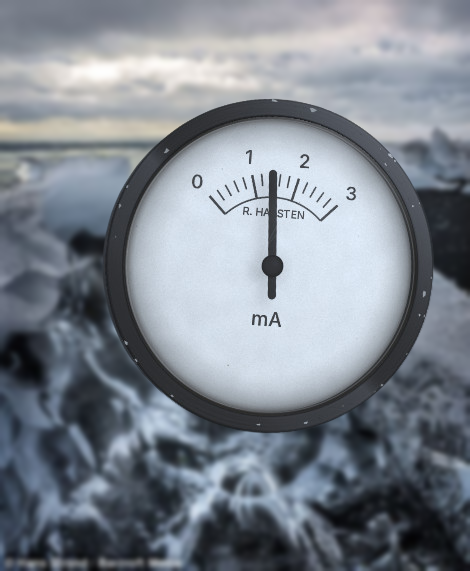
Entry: 1.4 mA
